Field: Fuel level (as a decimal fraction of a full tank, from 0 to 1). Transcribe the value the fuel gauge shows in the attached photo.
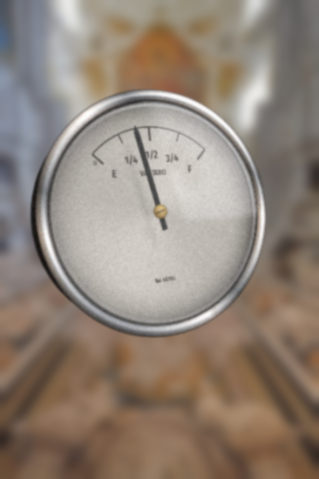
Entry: 0.375
